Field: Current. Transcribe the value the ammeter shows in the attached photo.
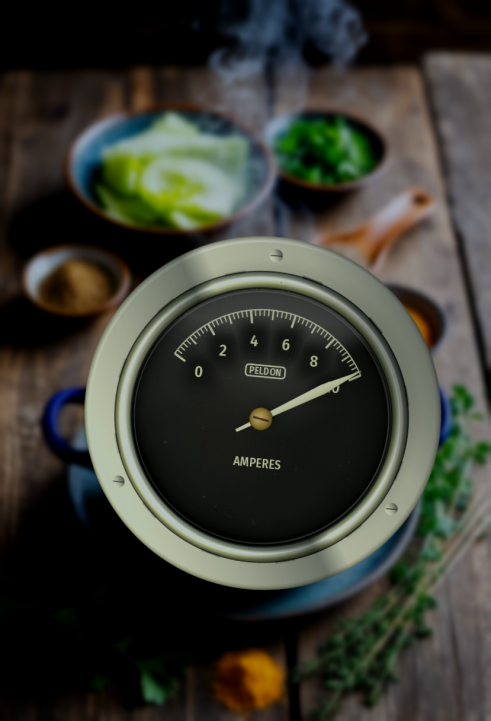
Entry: 9.8 A
